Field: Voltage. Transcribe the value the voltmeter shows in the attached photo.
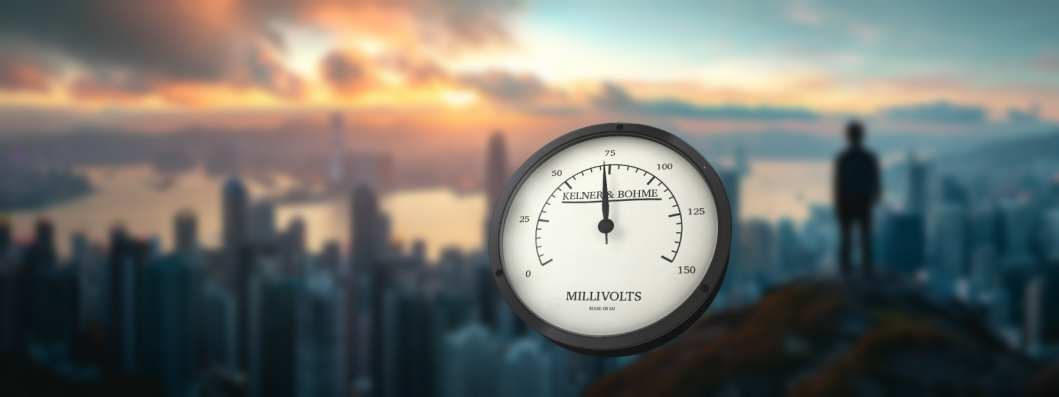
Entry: 72.5 mV
